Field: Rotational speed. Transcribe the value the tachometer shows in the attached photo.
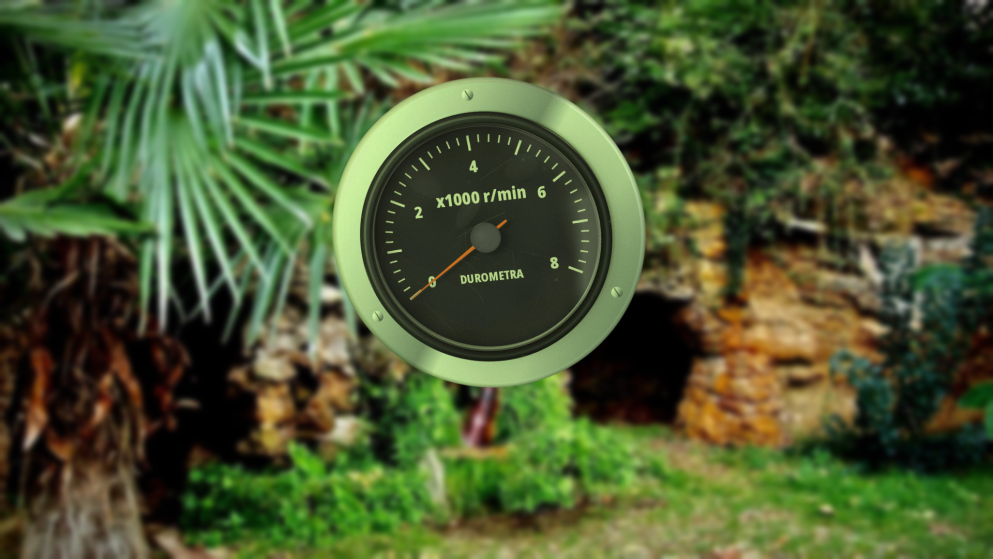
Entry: 0 rpm
